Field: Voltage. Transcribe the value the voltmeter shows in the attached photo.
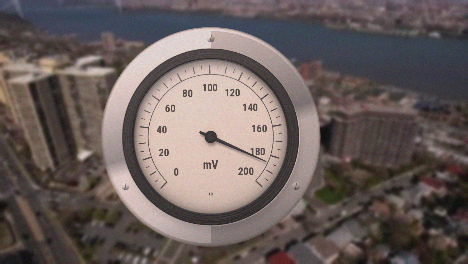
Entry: 185 mV
